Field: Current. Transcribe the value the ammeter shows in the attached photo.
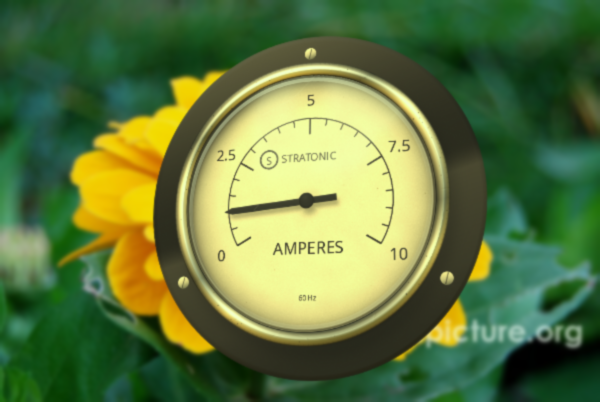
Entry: 1 A
